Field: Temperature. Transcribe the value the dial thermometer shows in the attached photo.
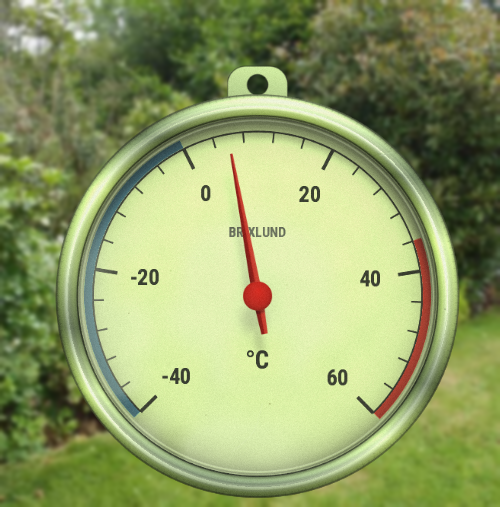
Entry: 6 °C
